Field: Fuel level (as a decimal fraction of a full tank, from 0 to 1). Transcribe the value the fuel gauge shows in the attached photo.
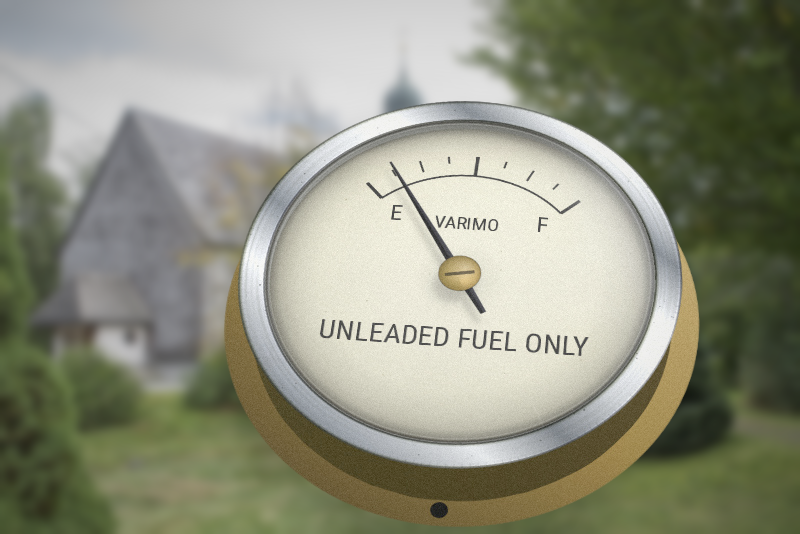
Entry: 0.125
